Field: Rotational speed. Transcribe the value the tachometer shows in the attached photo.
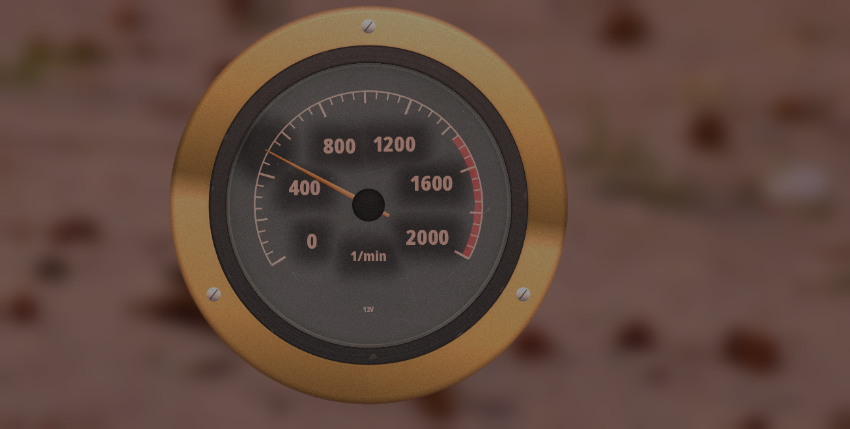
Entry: 500 rpm
